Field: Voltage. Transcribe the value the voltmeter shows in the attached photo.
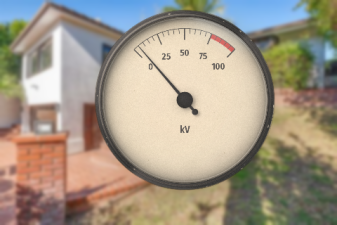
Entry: 5 kV
